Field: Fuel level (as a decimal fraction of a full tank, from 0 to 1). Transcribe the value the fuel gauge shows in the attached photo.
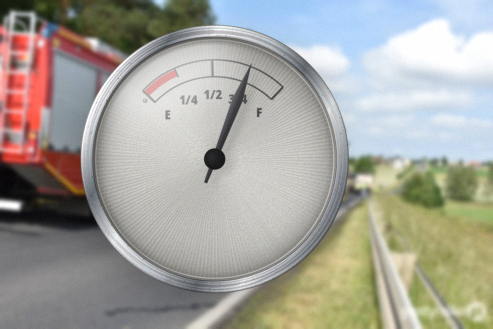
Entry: 0.75
